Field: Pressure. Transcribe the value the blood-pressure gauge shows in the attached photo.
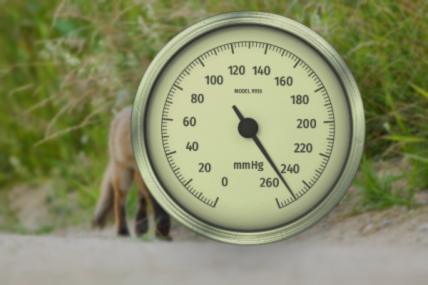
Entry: 250 mmHg
